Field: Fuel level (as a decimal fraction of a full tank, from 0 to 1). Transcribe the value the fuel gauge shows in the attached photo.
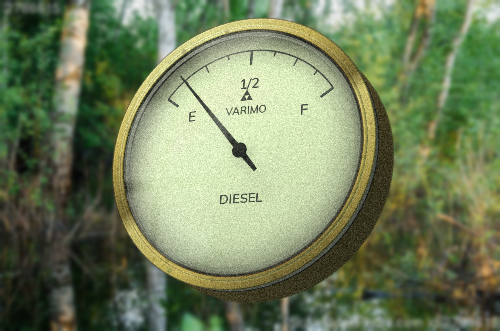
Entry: 0.125
